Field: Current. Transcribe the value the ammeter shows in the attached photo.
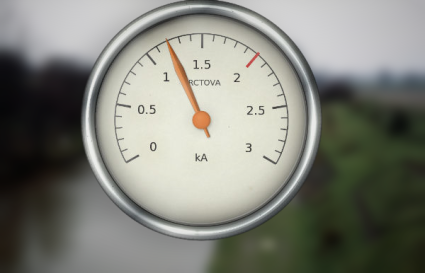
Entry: 1.2 kA
